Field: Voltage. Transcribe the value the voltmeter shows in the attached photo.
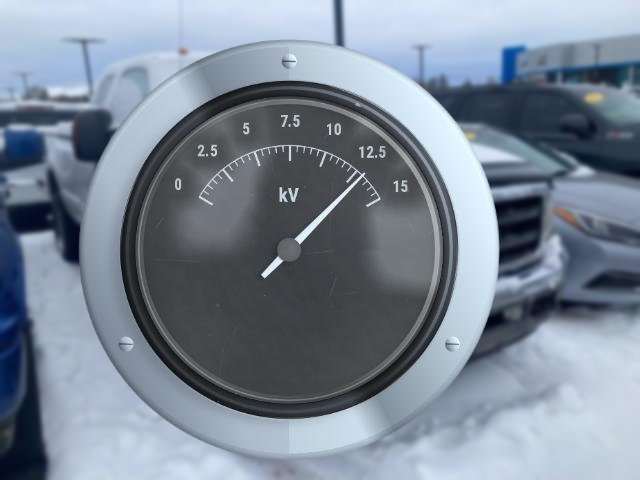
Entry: 13 kV
